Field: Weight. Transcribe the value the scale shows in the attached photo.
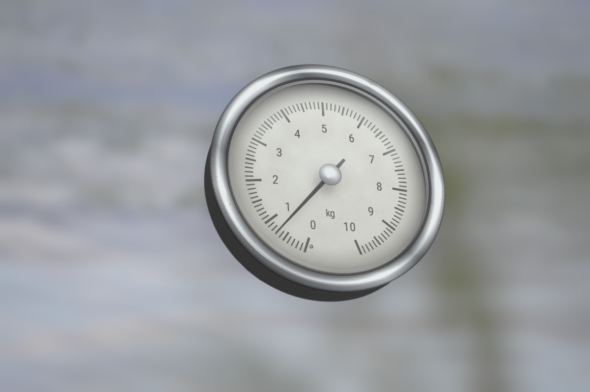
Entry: 0.7 kg
